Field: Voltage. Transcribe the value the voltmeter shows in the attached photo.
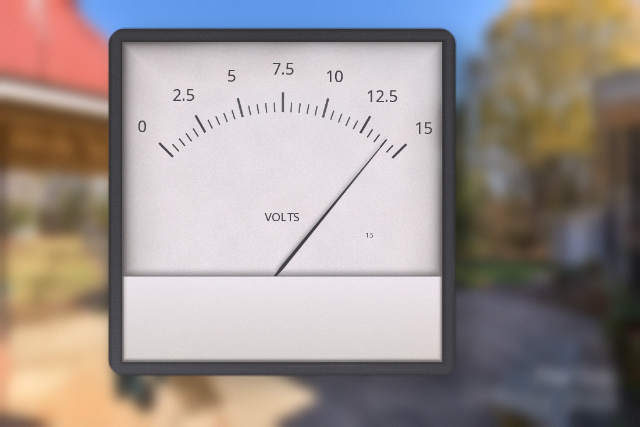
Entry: 14 V
